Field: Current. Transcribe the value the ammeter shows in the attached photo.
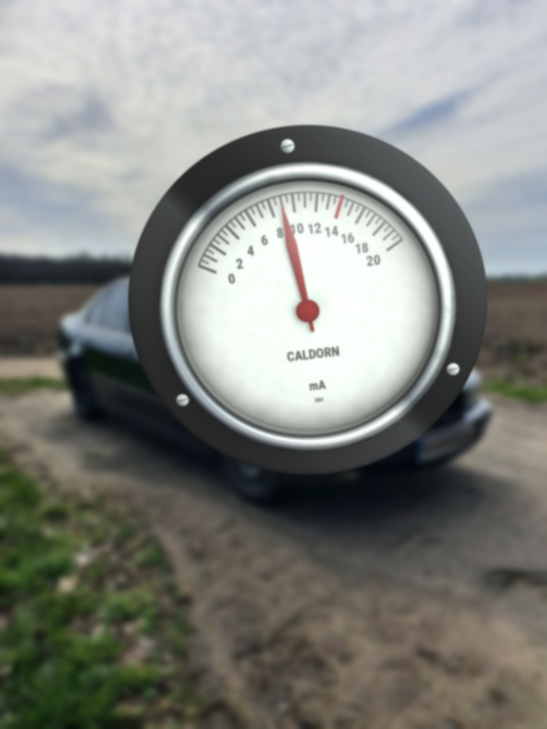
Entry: 9 mA
